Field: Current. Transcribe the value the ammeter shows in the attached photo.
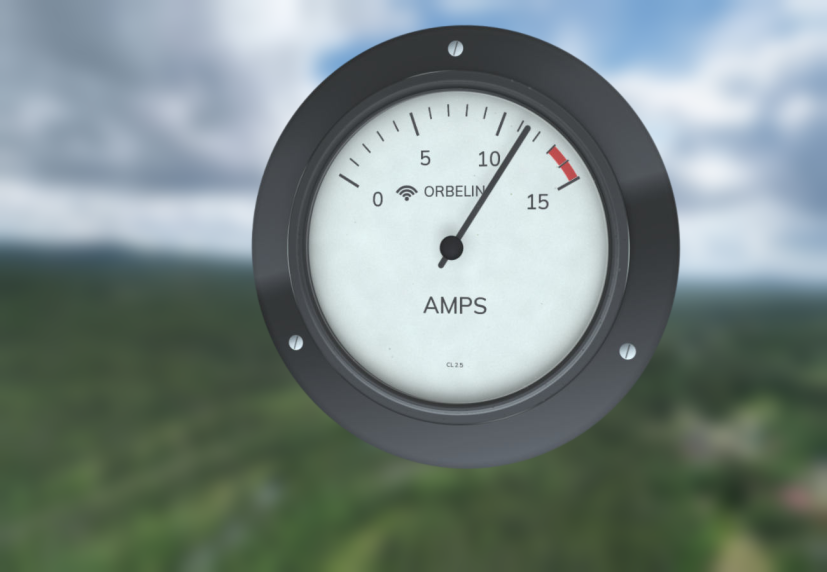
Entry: 11.5 A
